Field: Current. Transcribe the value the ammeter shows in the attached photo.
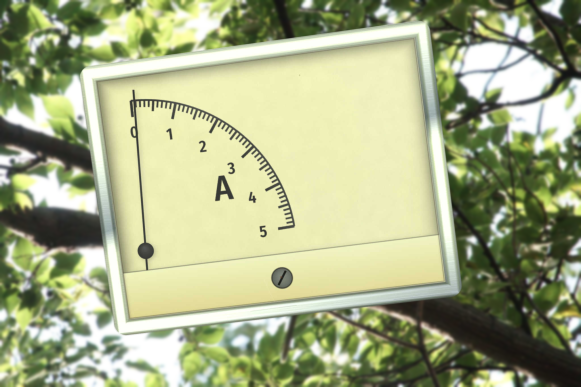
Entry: 0.1 A
